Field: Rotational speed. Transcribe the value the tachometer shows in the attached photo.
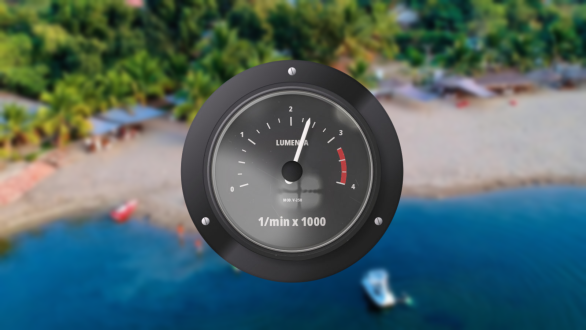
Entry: 2375 rpm
